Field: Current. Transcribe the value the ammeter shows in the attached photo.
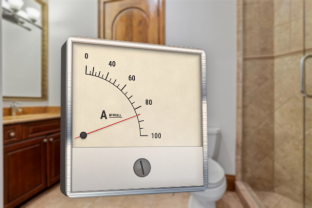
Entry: 85 A
